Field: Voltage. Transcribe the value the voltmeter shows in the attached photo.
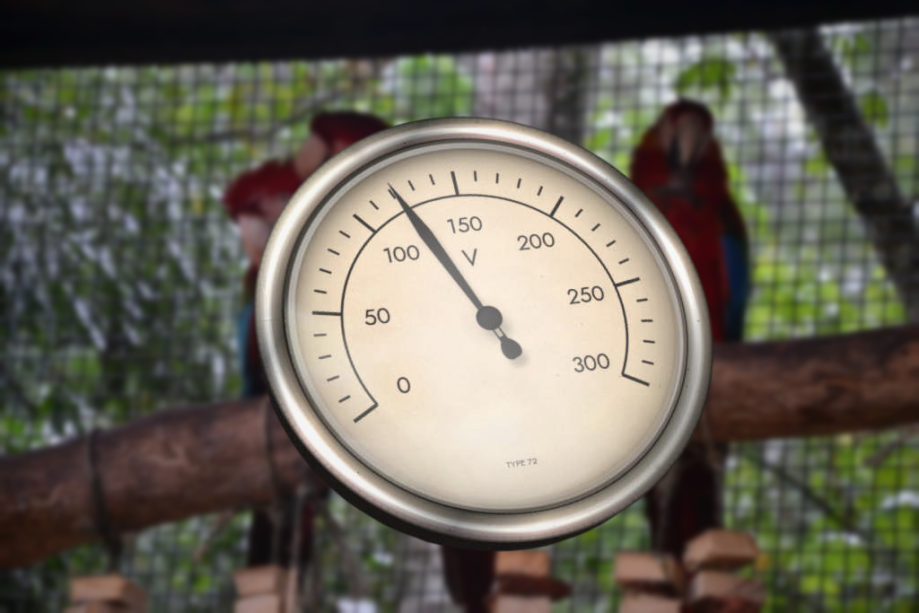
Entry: 120 V
